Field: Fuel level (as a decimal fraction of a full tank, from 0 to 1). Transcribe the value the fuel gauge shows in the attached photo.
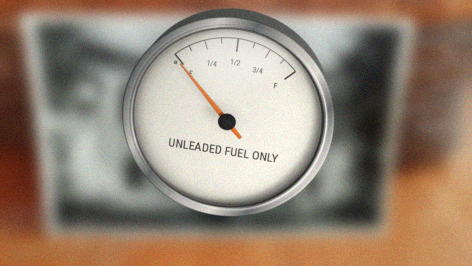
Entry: 0
